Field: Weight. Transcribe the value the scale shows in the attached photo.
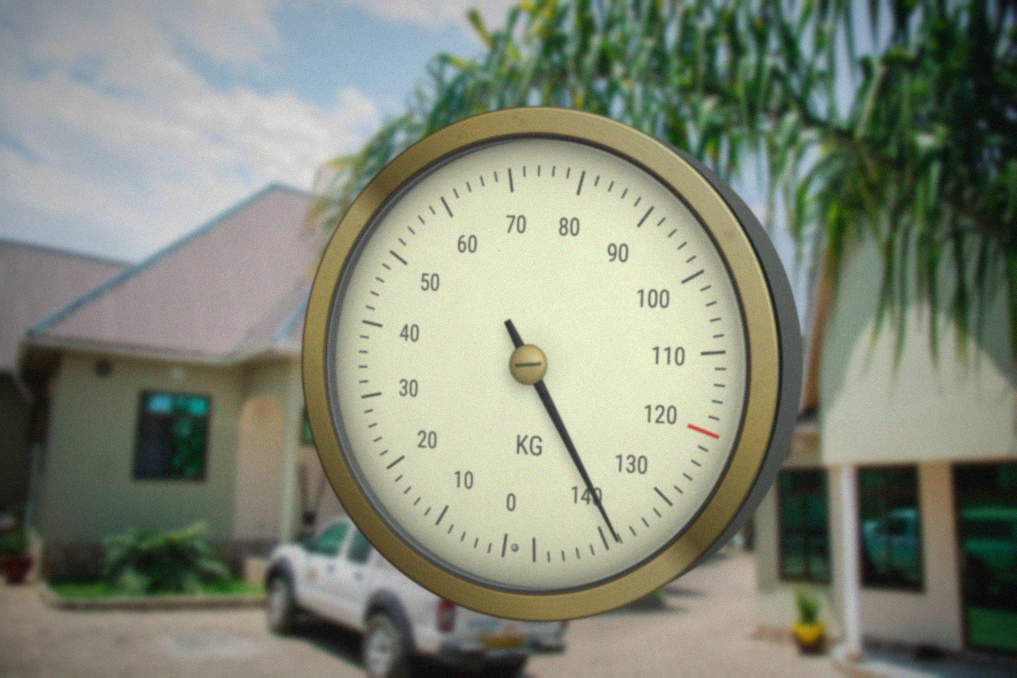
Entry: 138 kg
